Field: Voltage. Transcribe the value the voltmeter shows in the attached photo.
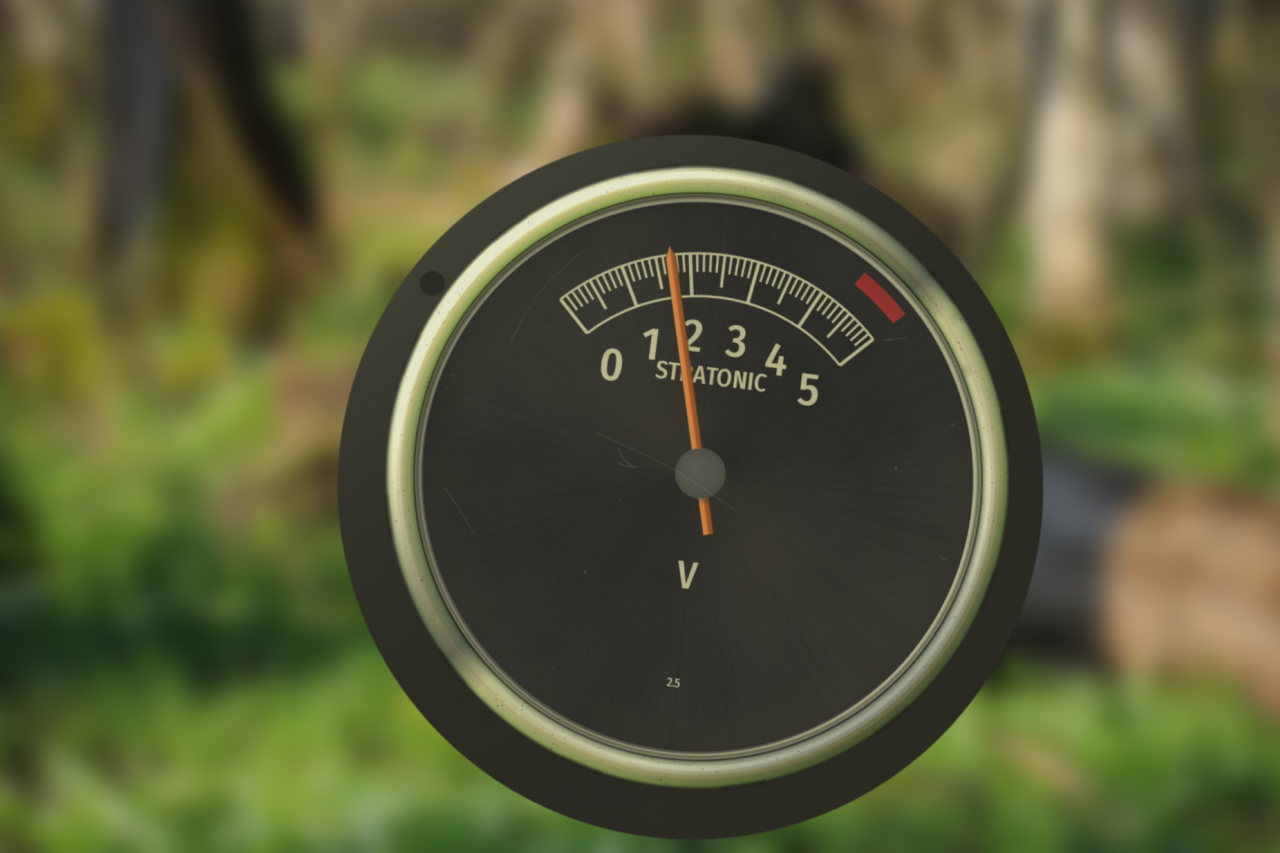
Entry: 1.7 V
